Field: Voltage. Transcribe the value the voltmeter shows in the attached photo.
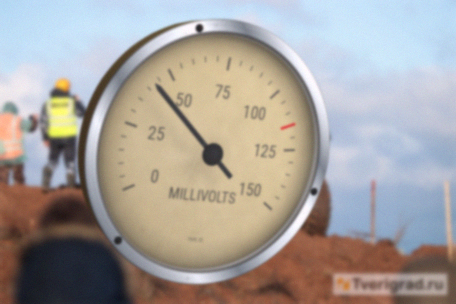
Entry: 42.5 mV
